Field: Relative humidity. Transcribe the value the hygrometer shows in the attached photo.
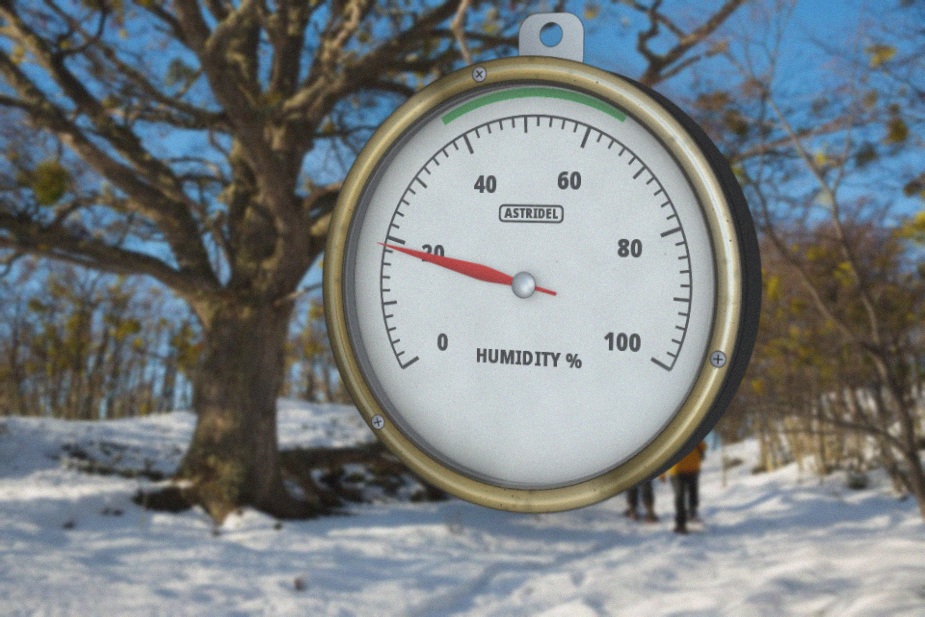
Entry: 19 %
